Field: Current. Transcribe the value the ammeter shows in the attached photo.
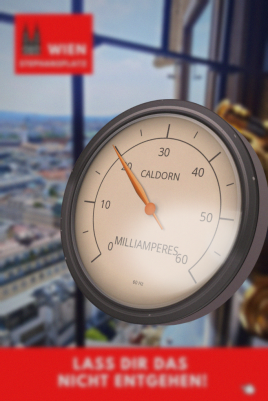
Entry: 20 mA
